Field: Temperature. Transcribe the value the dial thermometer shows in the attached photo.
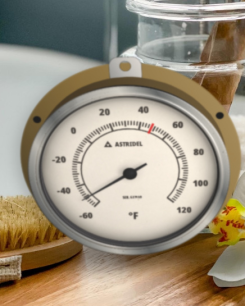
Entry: -50 °F
